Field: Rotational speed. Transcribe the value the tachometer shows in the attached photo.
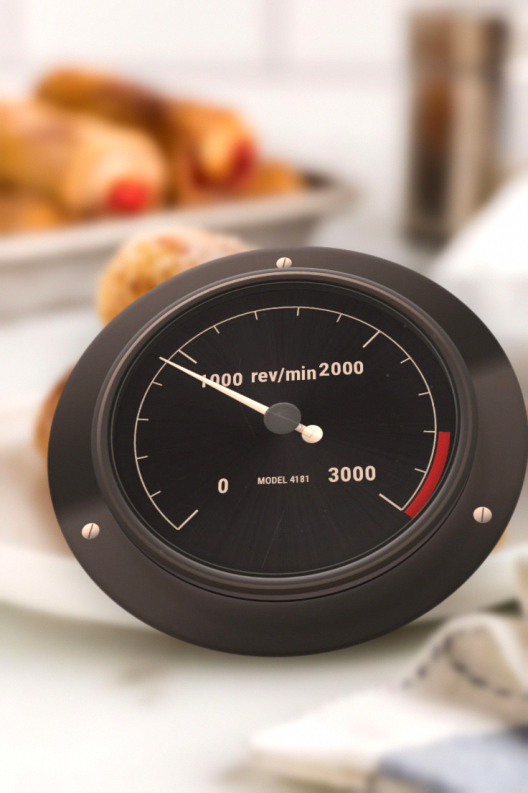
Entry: 900 rpm
